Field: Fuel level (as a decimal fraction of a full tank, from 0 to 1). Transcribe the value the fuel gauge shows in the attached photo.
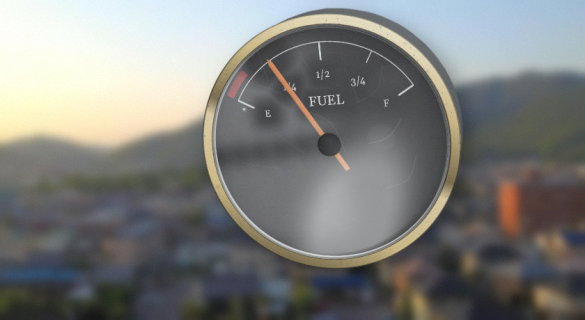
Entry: 0.25
